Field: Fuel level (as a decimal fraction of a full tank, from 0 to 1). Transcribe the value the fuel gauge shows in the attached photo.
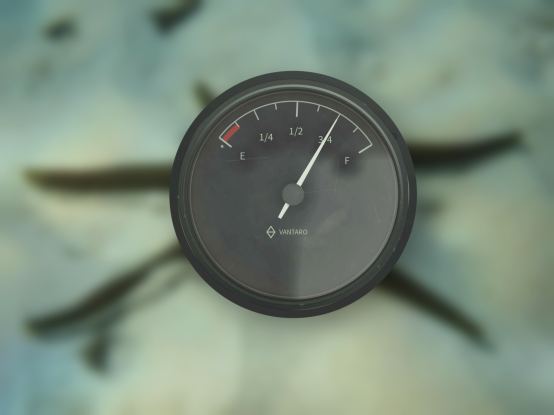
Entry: 0.75
